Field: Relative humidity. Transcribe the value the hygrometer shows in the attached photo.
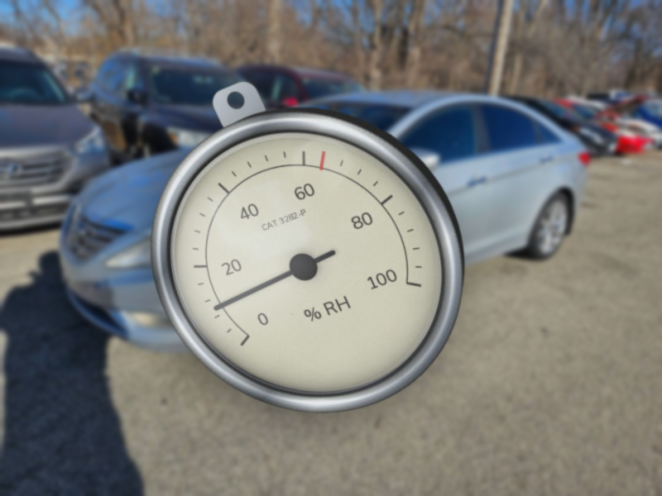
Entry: 10 %
